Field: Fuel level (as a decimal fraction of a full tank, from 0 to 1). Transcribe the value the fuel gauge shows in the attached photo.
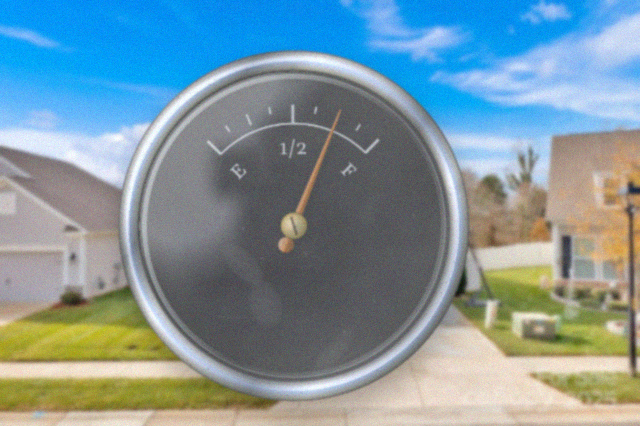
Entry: 0.75
